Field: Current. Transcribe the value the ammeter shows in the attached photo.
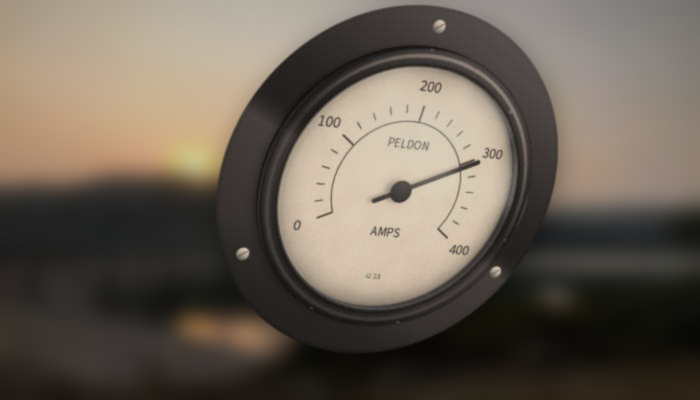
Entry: 300 A
